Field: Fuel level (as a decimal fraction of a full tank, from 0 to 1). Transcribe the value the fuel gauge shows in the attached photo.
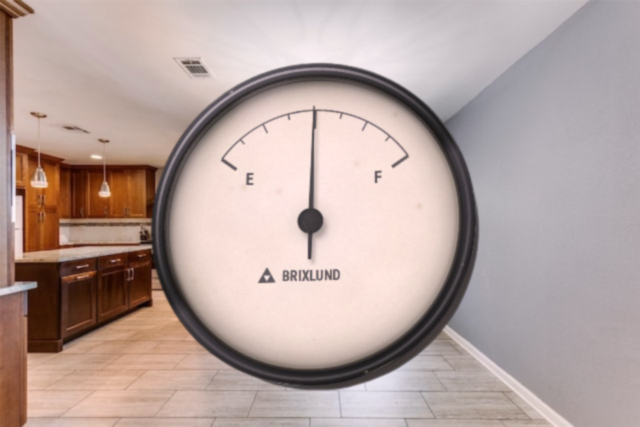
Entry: 0.5
